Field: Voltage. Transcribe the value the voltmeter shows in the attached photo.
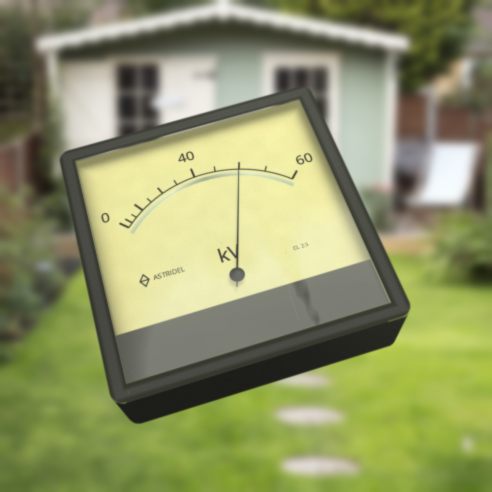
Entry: 50 kV
